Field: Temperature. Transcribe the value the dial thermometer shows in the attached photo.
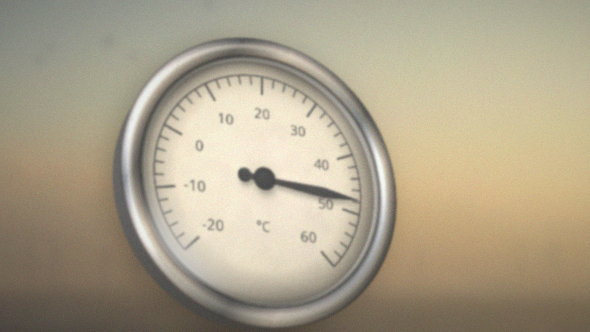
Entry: 48 °C
